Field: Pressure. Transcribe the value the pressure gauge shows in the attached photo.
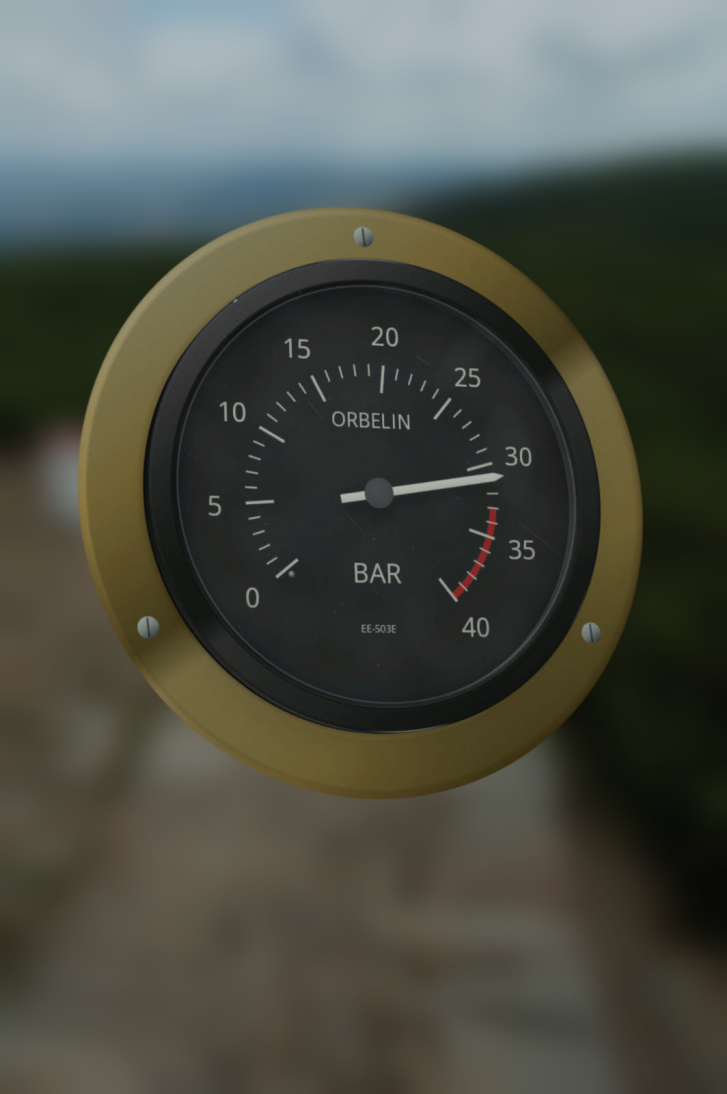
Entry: 31 bar
